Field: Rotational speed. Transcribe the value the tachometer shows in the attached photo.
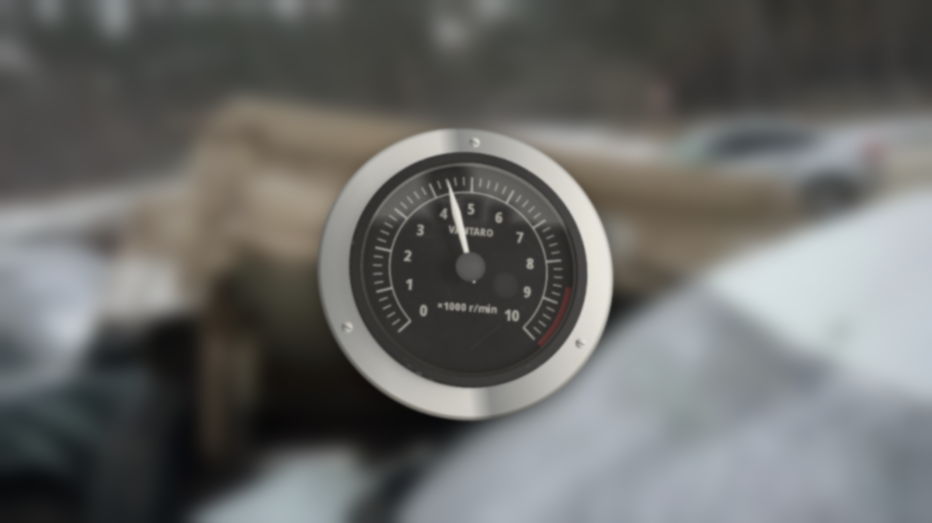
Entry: 4400 rpm
